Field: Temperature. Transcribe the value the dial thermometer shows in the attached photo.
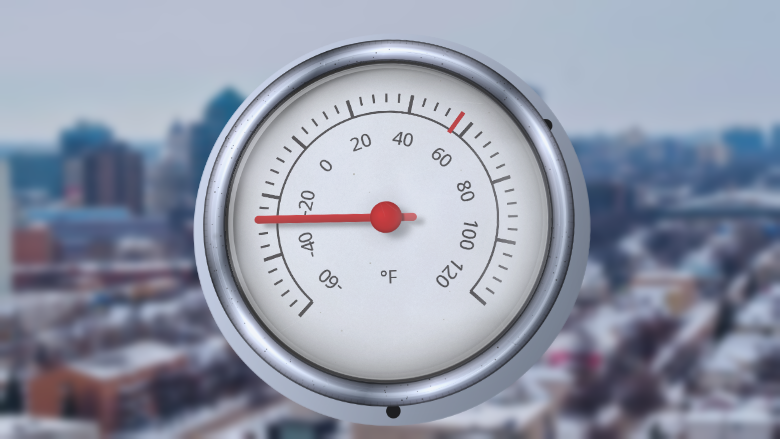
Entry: -28 °F
